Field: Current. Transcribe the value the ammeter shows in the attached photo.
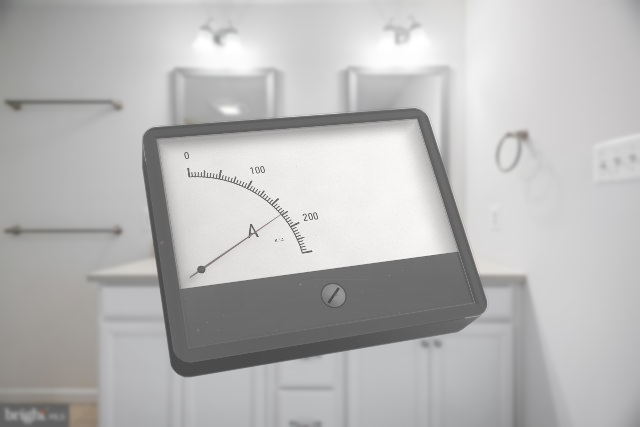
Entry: 175 A
